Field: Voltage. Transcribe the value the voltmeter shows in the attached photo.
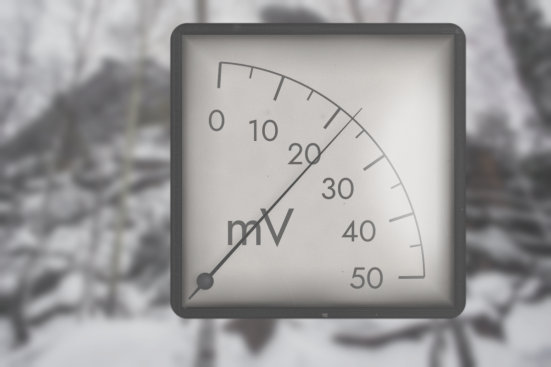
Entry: 22.5 mV
